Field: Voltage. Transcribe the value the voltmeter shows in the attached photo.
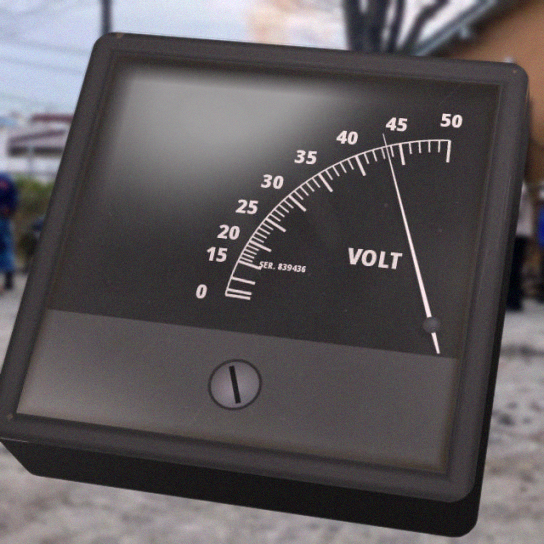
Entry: 43.5 V
